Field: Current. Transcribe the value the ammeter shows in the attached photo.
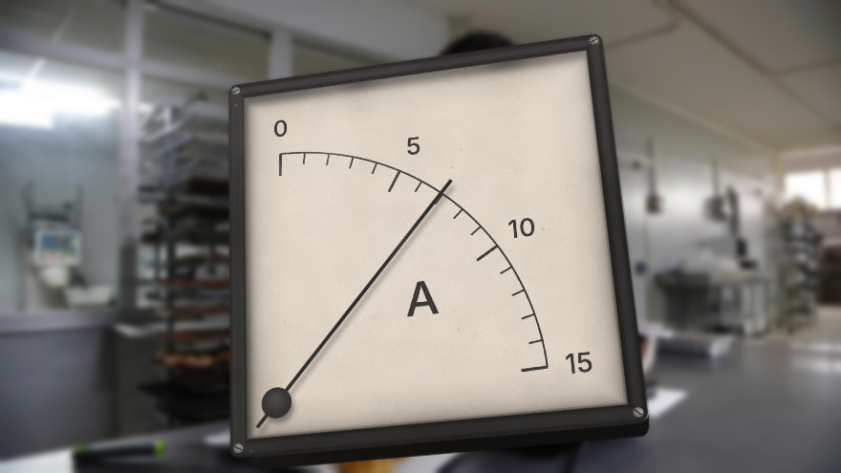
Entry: 7 A
